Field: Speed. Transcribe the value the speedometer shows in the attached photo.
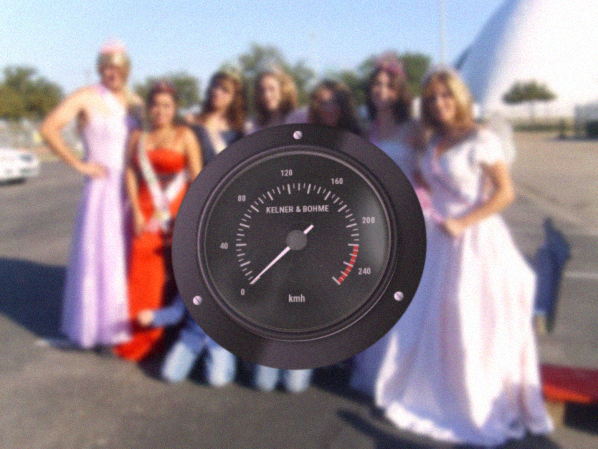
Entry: 0 km/h
